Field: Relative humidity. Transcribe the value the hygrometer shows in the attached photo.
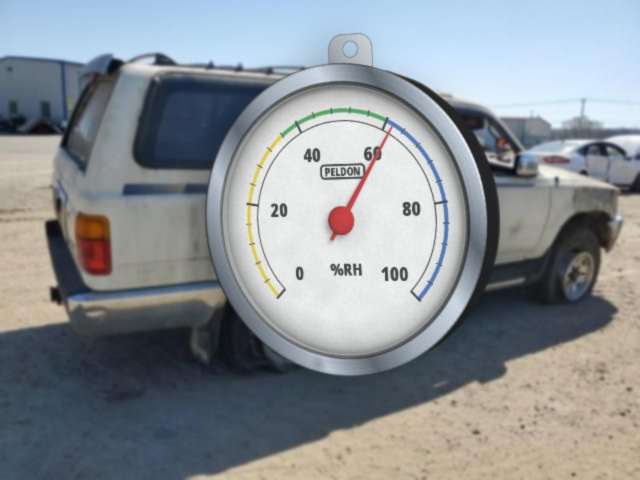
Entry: 62 %
